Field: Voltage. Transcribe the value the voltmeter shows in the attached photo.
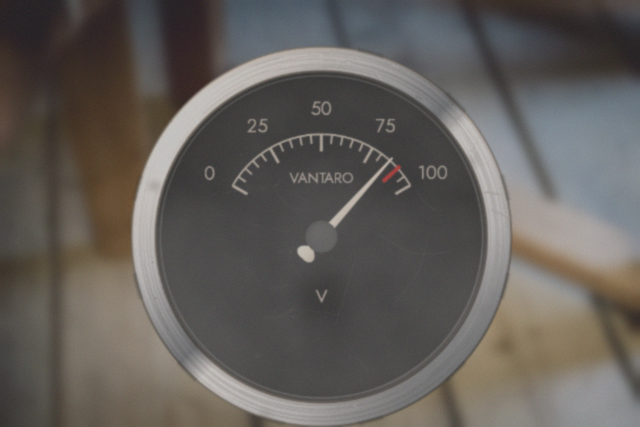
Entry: 85 V
